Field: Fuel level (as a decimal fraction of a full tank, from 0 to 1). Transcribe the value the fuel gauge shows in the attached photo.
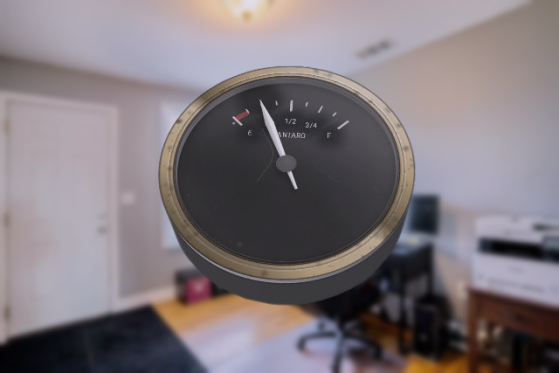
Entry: 0.25
